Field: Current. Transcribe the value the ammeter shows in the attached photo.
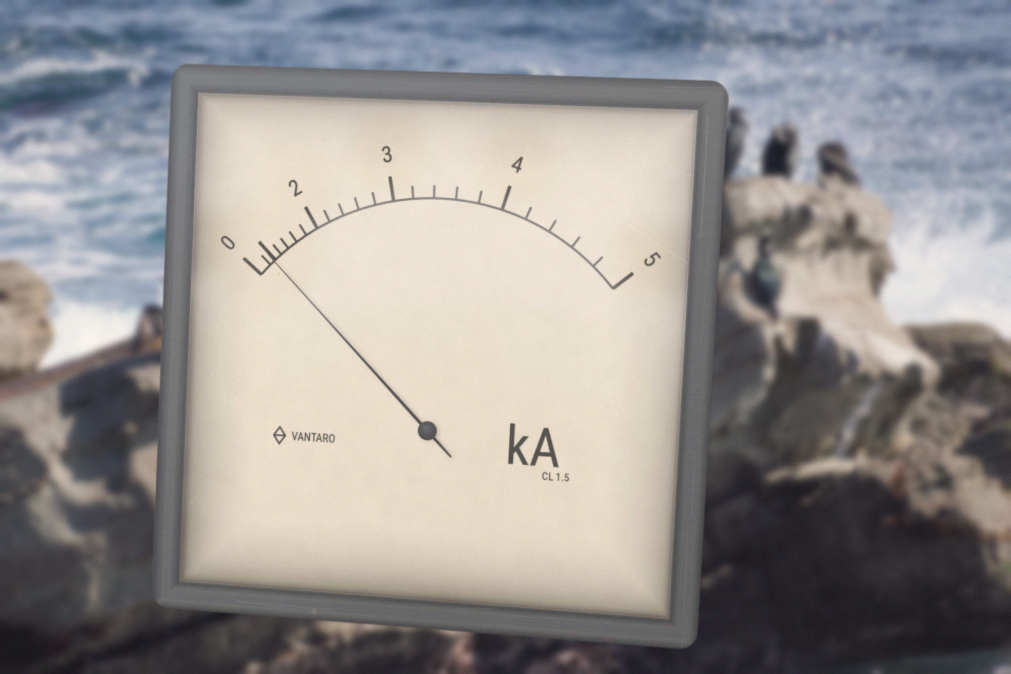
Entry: 1 kA
